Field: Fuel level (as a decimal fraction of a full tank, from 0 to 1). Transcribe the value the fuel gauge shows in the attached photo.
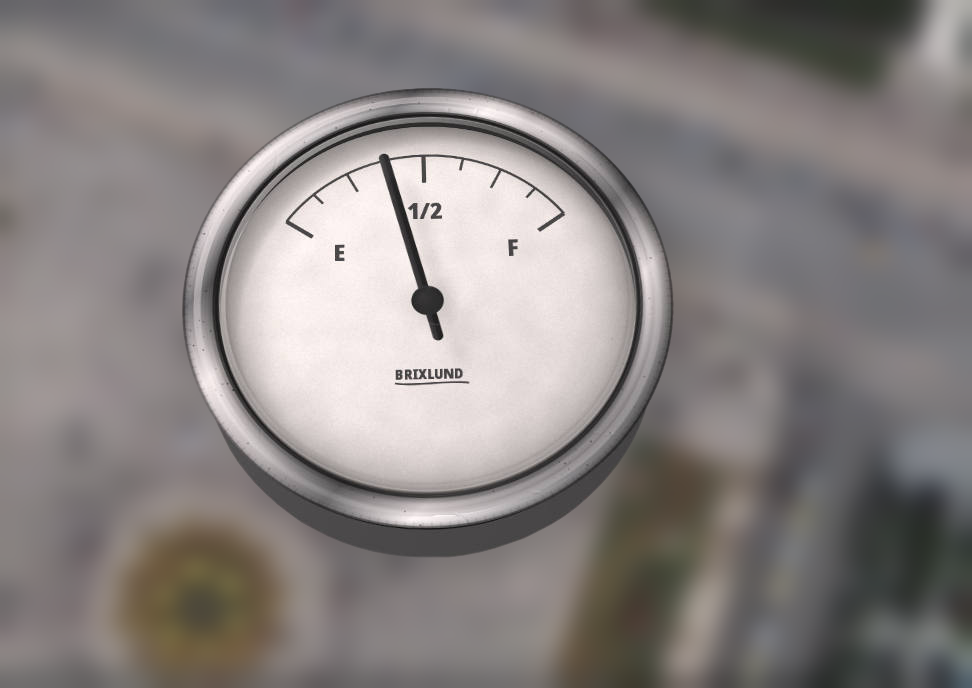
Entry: 0.375
